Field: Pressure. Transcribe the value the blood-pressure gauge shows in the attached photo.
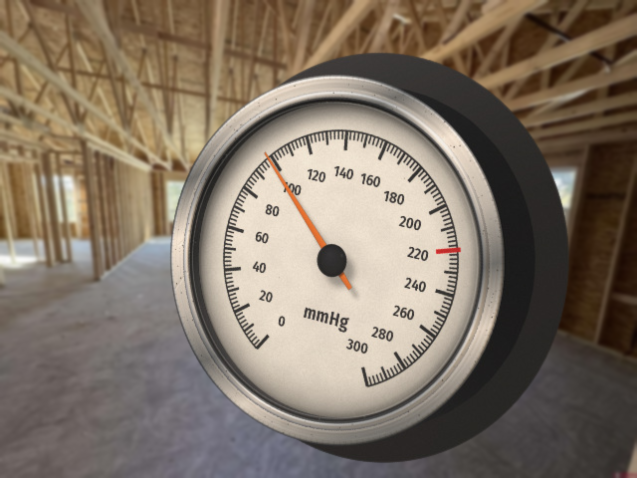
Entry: 100 mmHg
